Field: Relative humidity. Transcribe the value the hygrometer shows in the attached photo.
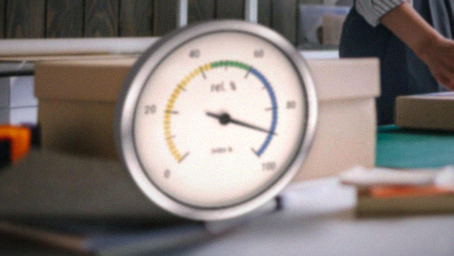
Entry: 90 %
